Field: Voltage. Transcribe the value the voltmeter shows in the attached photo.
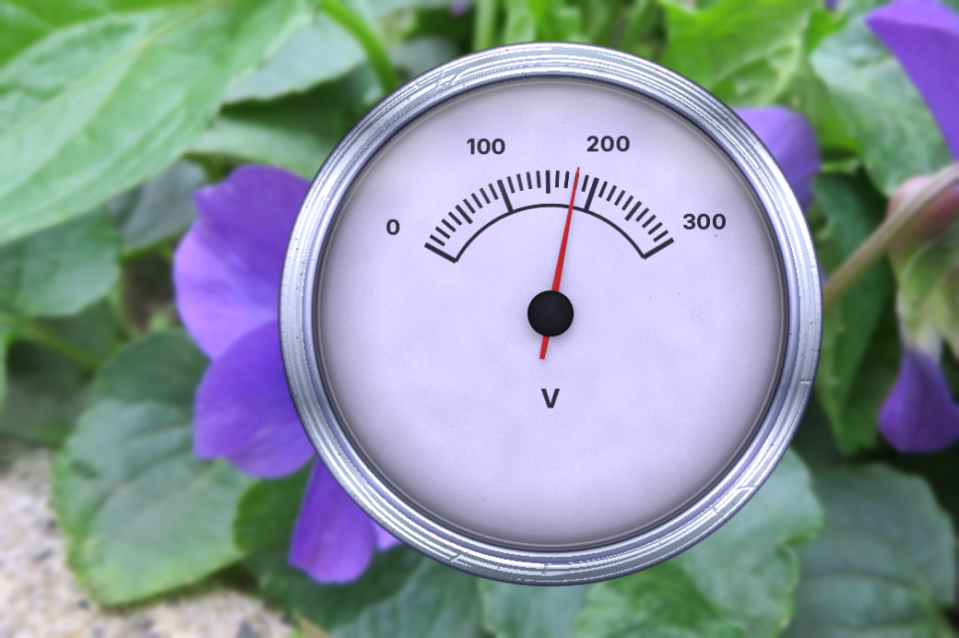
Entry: 180 V
